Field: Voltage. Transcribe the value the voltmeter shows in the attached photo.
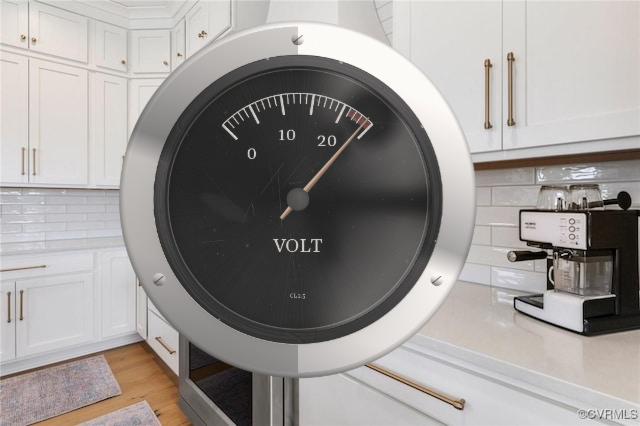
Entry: 24 V
